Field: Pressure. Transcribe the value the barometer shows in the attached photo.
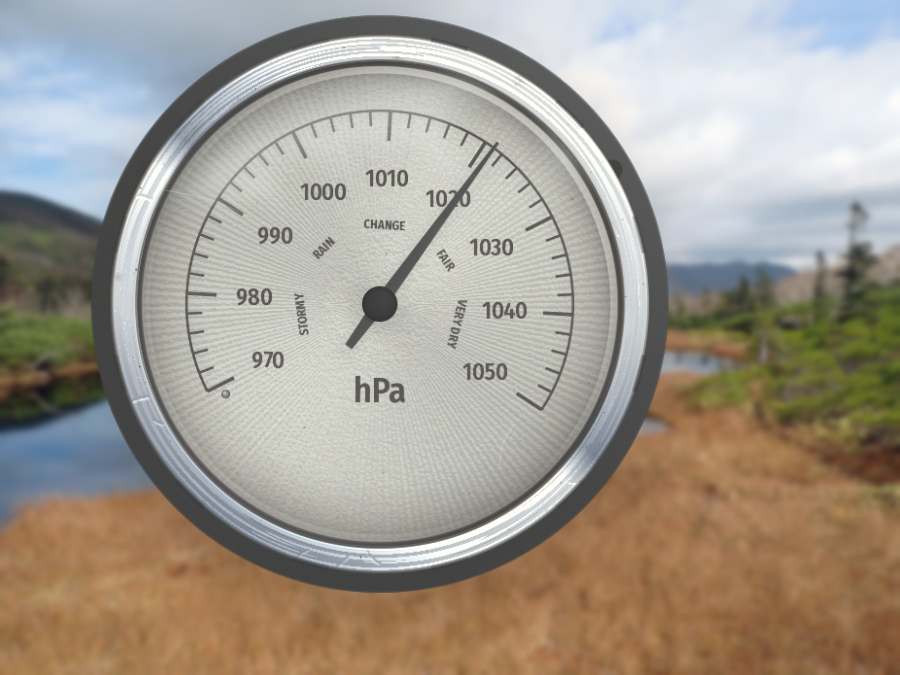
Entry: 1021 hPa
